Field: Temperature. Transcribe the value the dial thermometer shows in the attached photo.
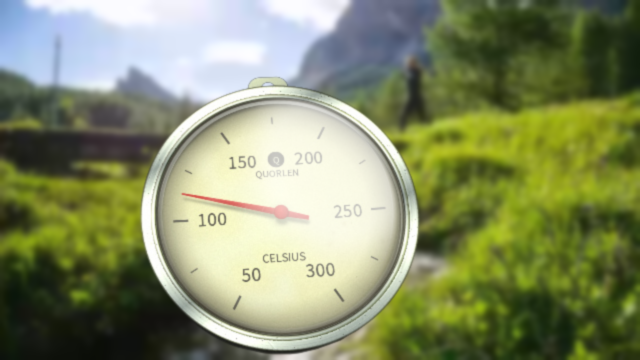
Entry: 112.5 °C
